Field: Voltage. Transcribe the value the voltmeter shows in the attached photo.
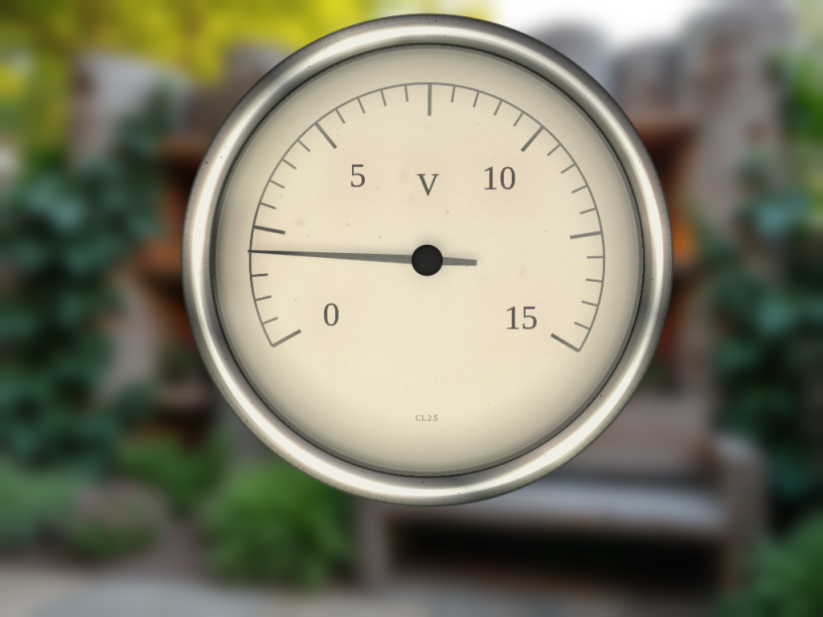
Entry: 2 V
